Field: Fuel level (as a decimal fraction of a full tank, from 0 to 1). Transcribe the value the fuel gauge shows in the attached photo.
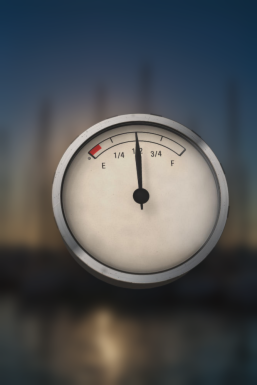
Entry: 0.5
